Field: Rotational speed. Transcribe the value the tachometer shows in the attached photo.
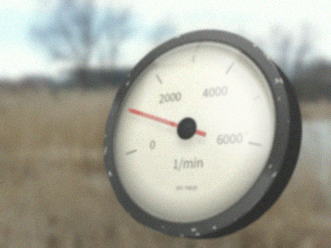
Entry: 1000 rpm
